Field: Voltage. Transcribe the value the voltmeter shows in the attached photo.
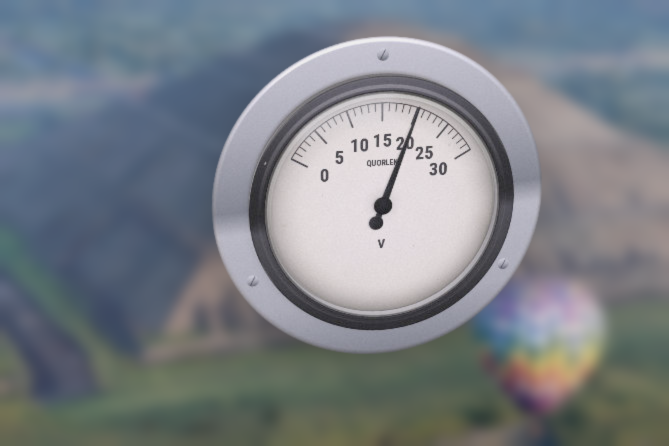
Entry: 20 V
